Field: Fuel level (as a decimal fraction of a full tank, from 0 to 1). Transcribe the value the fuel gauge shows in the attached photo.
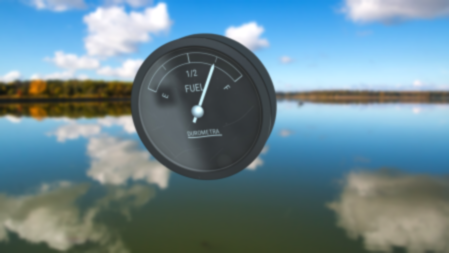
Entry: 0.75
